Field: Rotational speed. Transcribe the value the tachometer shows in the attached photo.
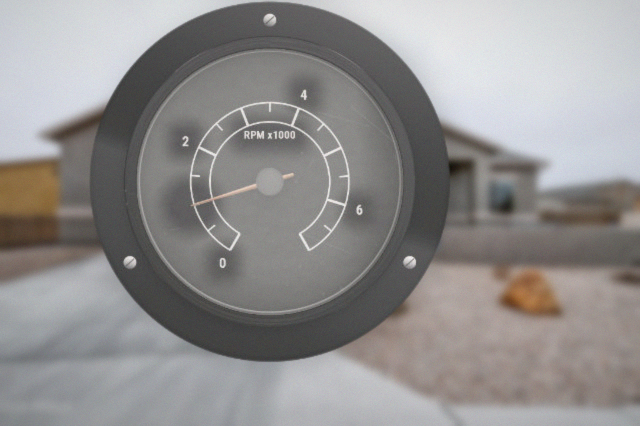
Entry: 1000 rpm
